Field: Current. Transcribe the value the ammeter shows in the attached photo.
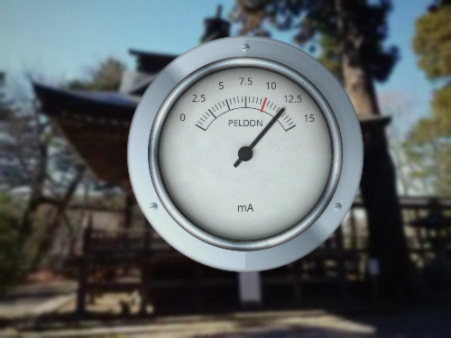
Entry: 12.5 mA
